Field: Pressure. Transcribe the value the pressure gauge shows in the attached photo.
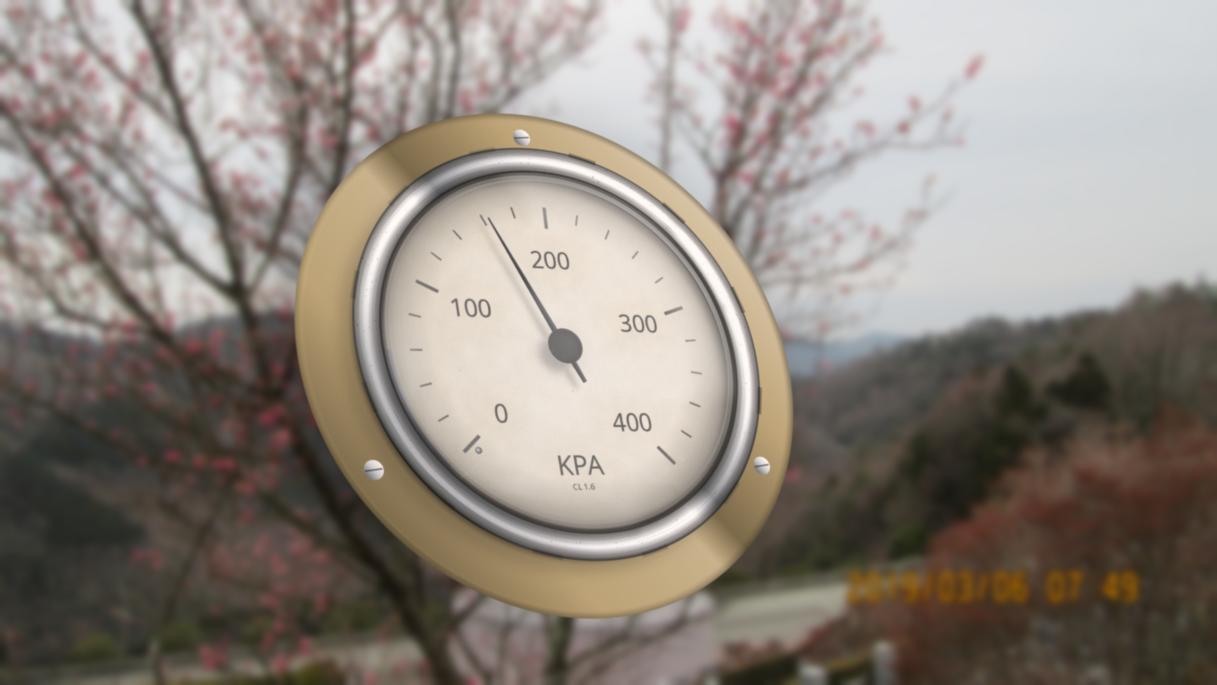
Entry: 160 kPa
